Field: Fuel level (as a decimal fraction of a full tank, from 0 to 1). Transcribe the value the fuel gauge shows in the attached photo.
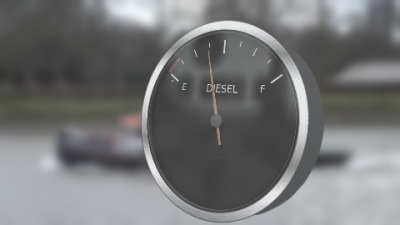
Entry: 0.375
